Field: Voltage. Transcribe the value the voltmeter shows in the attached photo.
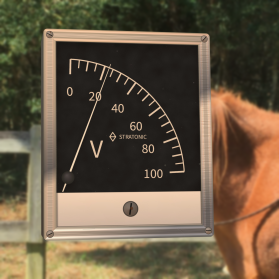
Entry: 22.5 V
